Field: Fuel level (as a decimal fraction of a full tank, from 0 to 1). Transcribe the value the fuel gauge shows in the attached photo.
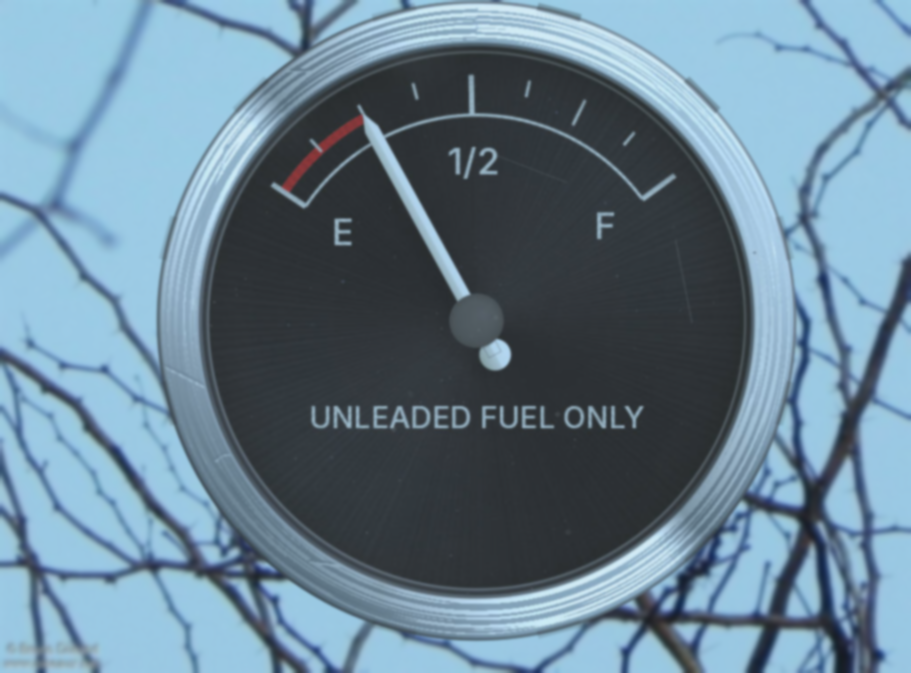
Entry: 0.25
